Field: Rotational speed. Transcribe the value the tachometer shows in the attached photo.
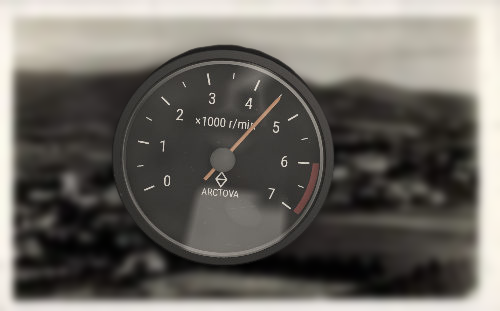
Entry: 4500 rpm
